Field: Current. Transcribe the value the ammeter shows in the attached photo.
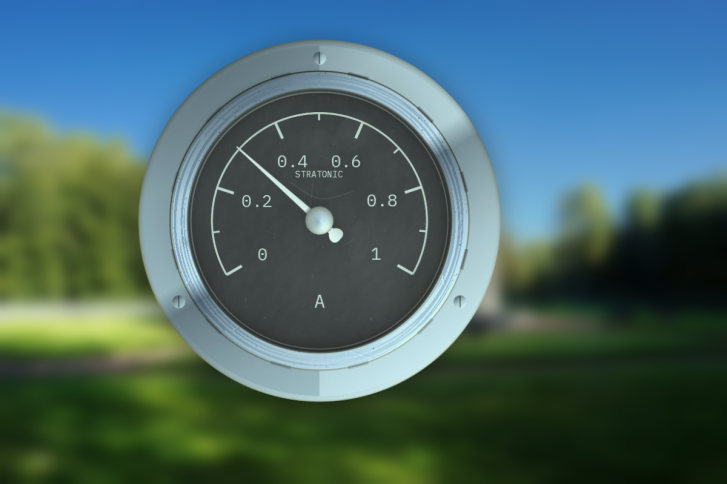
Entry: 0.3 A
